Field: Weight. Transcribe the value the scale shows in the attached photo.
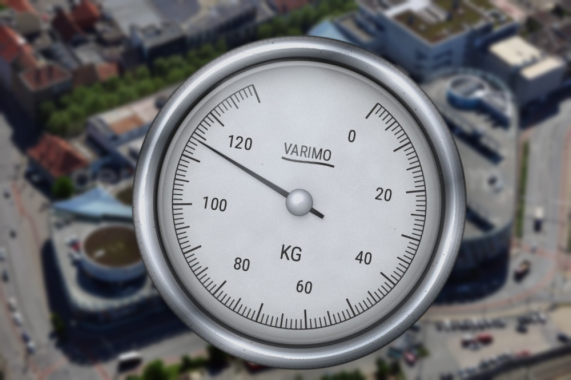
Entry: 114 kg
